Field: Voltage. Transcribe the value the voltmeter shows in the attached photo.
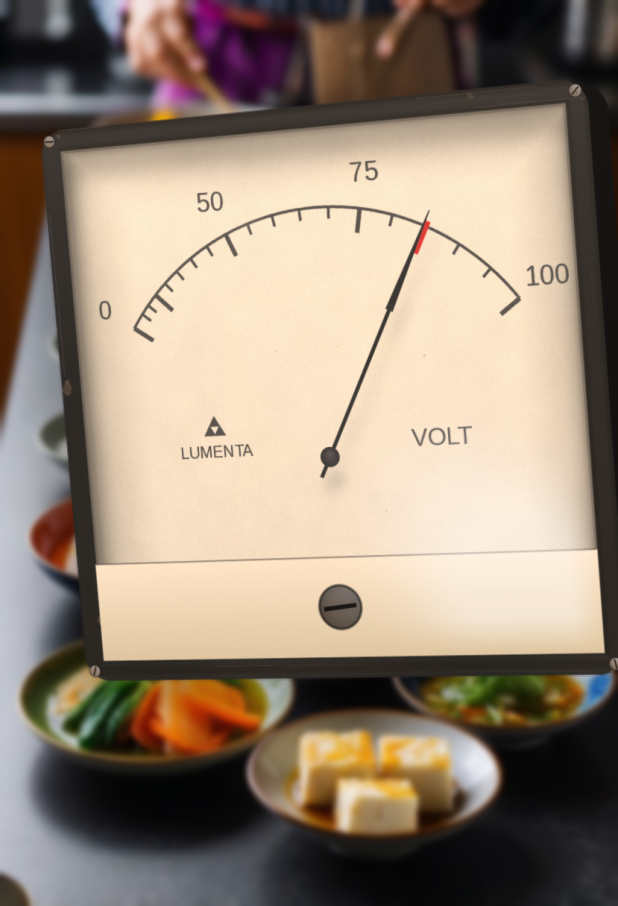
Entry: 85 V
